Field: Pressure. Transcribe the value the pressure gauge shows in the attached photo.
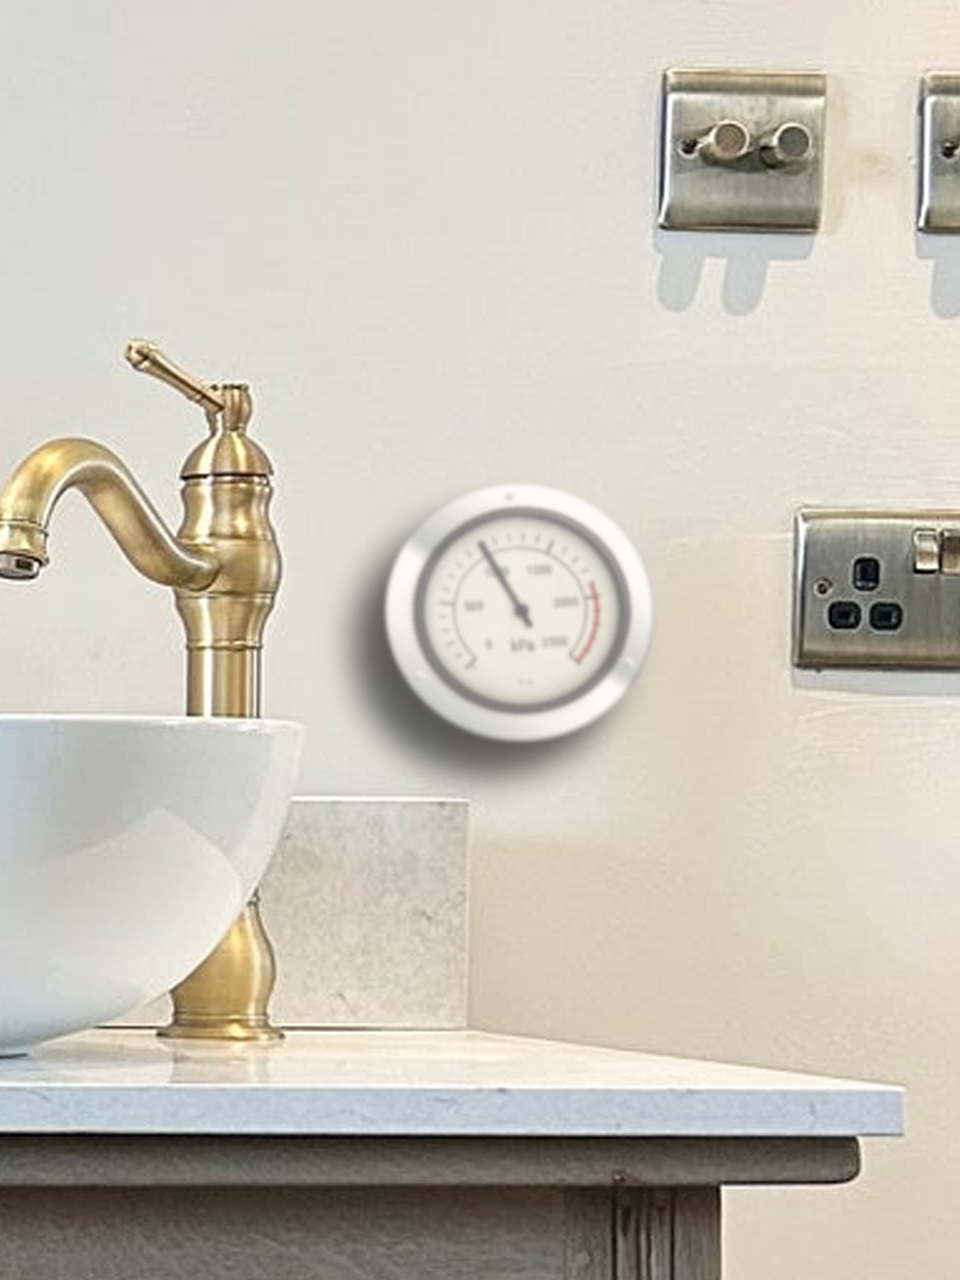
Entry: 1000 kPa
